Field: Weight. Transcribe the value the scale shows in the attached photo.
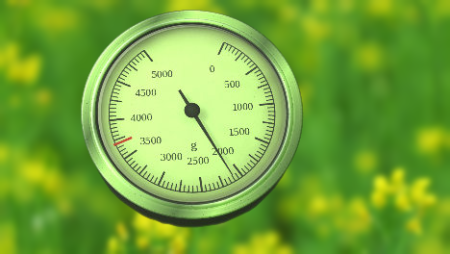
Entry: 2100 g
